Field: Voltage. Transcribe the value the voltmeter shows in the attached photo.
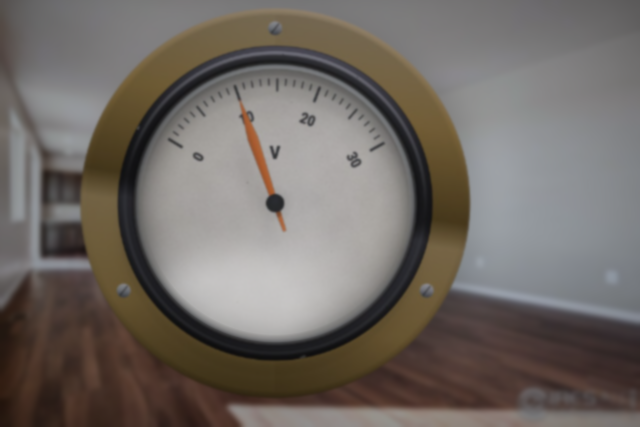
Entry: 10 V
